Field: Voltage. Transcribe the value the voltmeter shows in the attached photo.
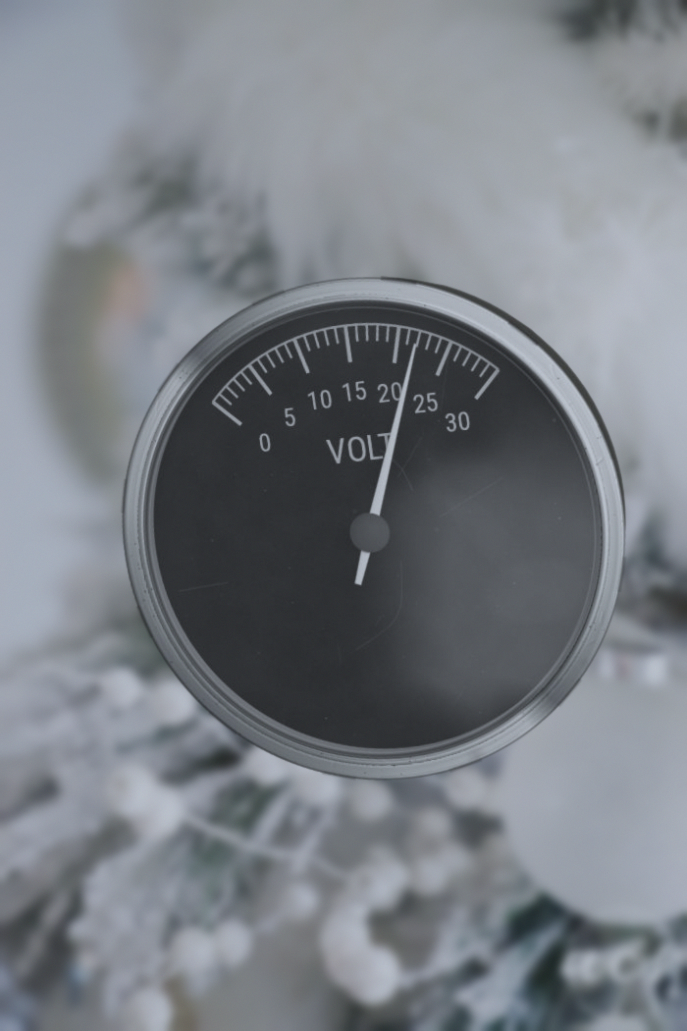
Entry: 22 V
